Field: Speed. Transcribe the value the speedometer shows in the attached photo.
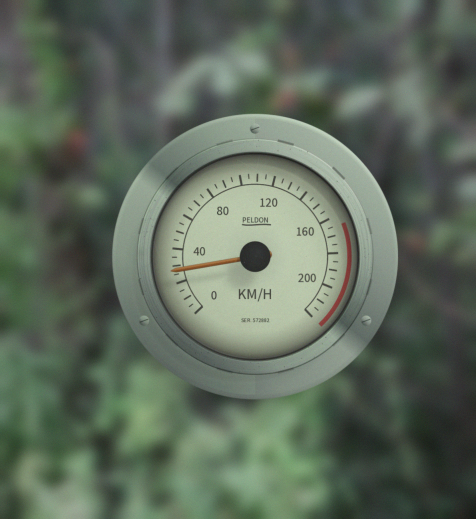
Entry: 27.5 km/h
